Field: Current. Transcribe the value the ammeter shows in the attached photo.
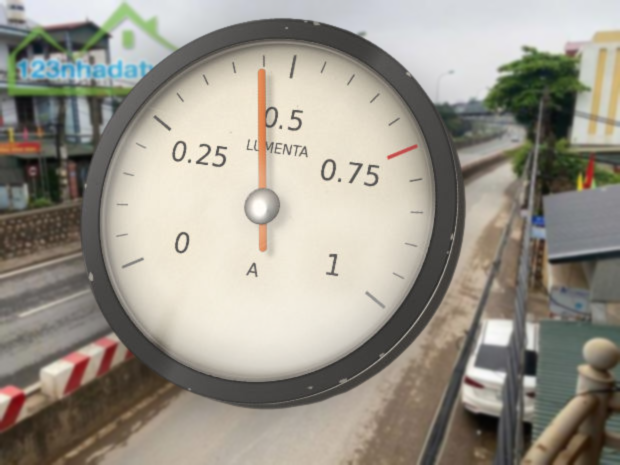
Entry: 0.45 A
